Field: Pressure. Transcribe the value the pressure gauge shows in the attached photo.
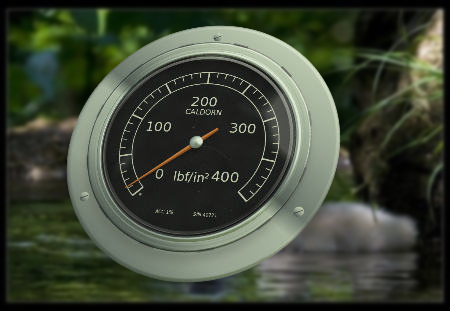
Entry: 10 psi
